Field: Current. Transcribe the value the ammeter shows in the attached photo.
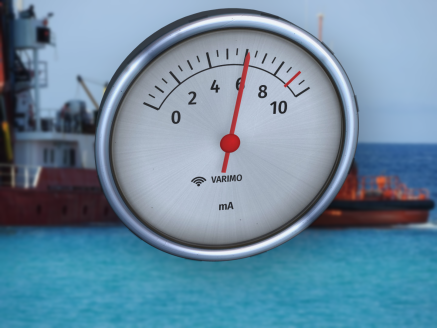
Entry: 6 mA
